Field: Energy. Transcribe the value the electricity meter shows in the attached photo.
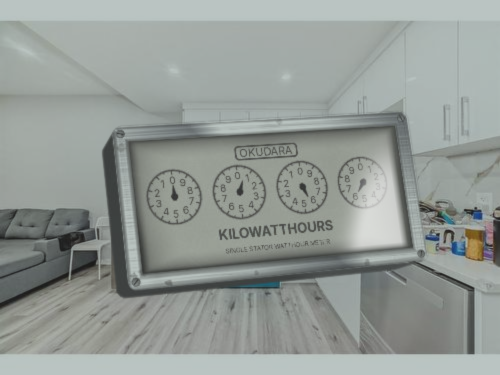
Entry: 56 kWh
